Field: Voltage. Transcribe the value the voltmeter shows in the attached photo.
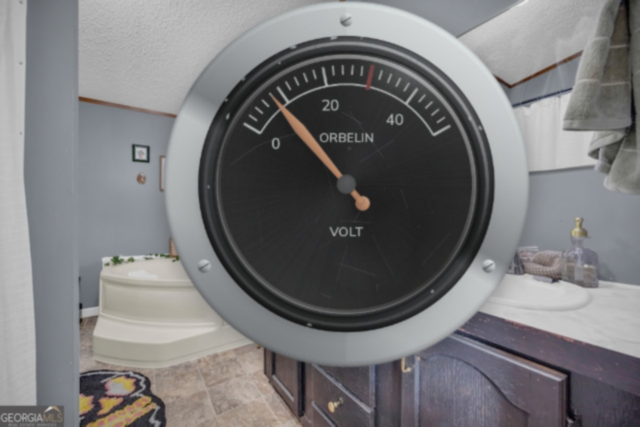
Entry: 8 V
